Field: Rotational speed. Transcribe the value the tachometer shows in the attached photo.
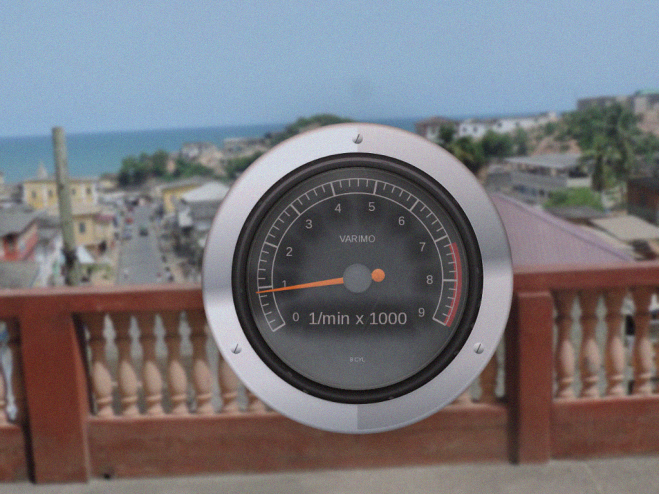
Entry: 900 rpm
